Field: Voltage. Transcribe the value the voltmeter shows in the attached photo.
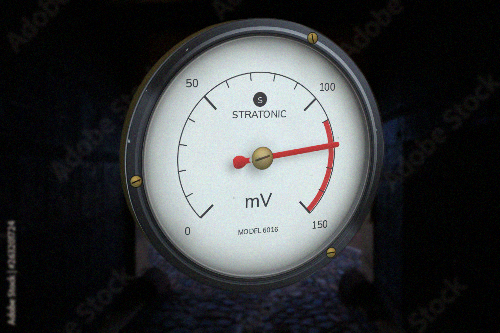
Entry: 120 mV
